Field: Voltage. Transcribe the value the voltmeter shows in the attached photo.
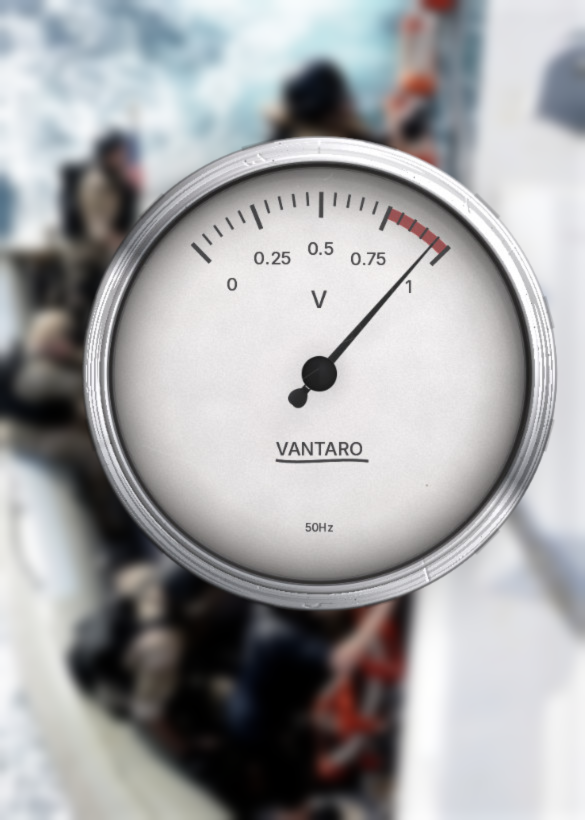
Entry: 0.95 V
